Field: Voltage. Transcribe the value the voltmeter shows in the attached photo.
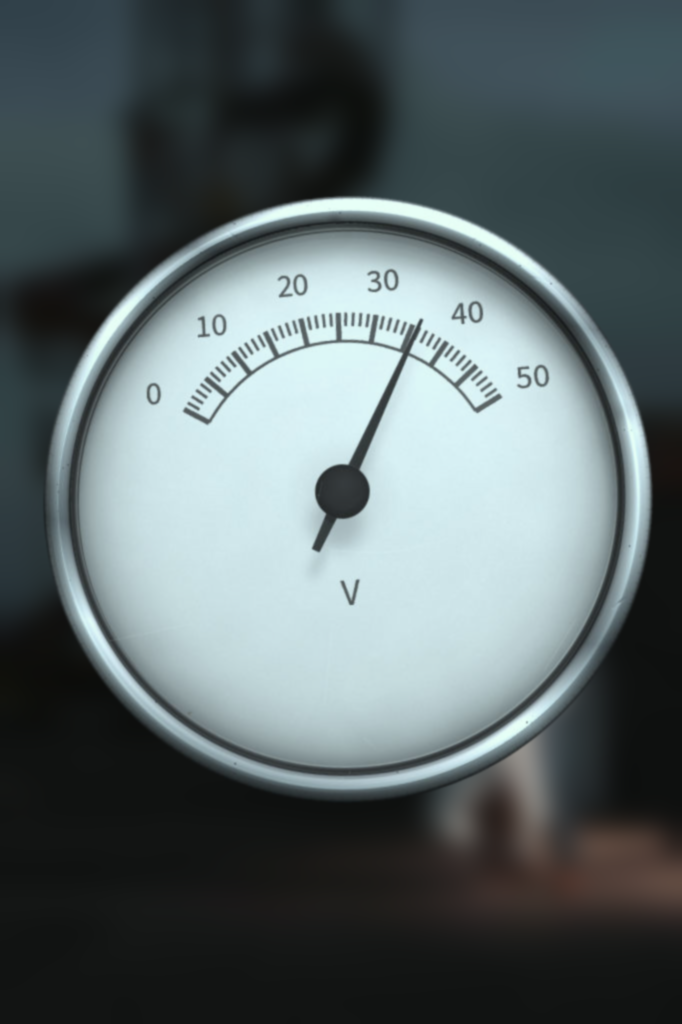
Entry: 36 V
